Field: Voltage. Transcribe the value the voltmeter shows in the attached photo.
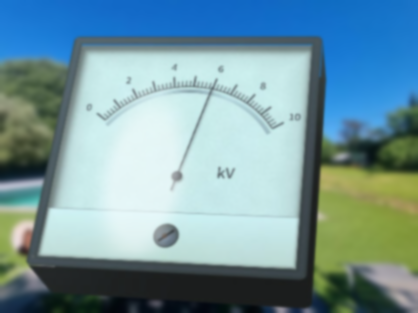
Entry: 6 kV
